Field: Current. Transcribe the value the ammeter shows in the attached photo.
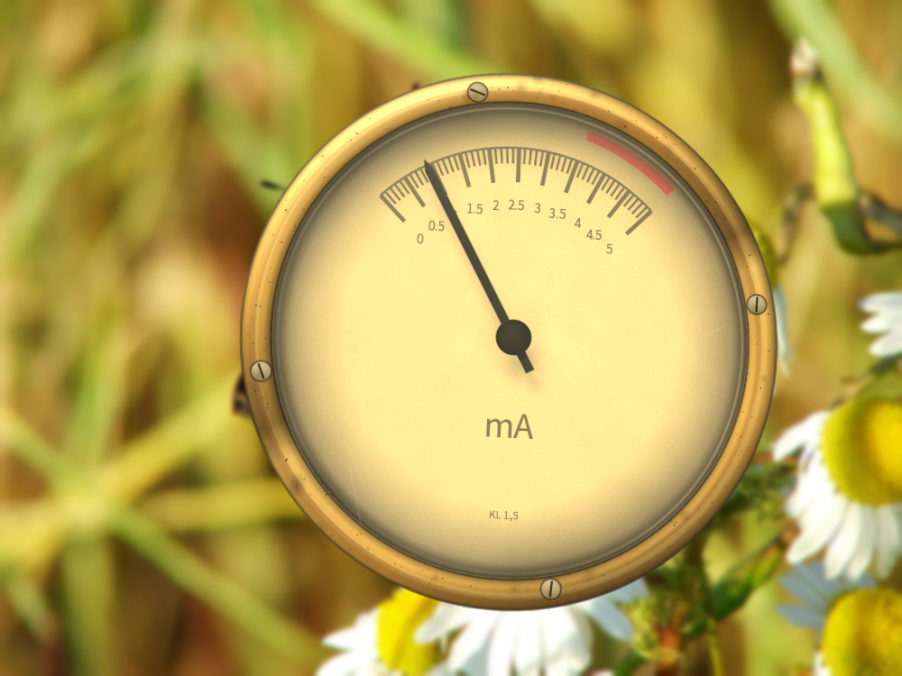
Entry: 0.9 mA
